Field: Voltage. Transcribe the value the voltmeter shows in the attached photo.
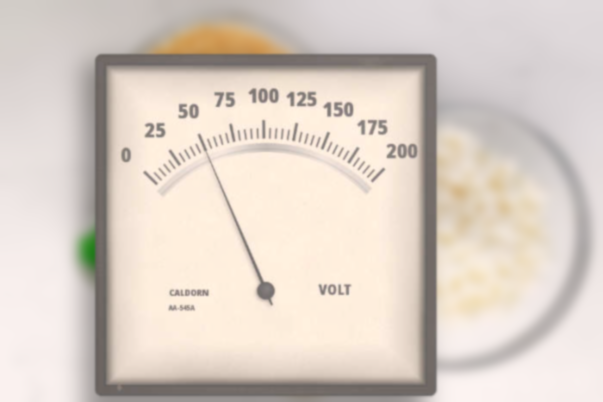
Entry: 50 V
